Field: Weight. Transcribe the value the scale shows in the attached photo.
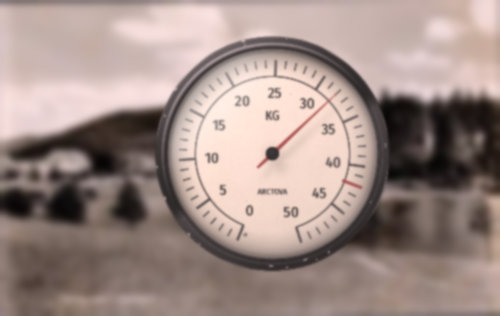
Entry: 32 kg
